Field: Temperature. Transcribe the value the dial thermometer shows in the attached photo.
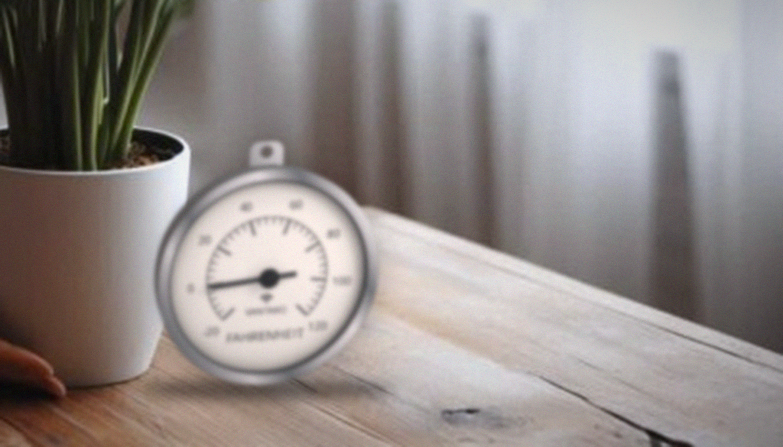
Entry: 0 °F
